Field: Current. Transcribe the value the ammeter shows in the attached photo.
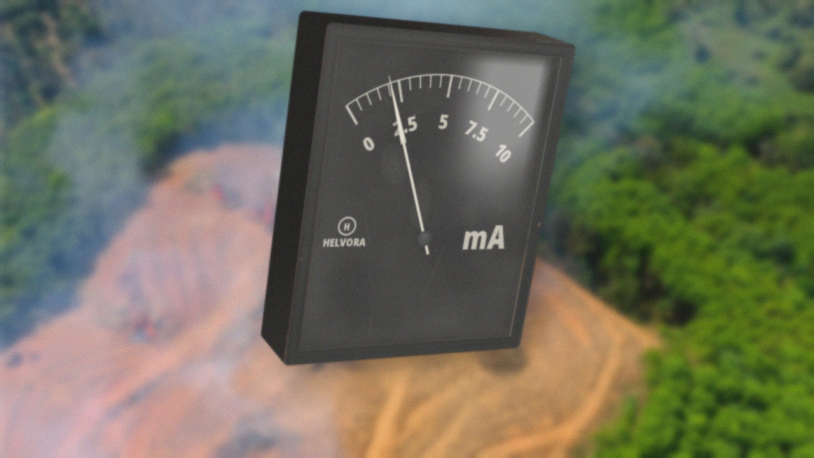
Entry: 2 mA
